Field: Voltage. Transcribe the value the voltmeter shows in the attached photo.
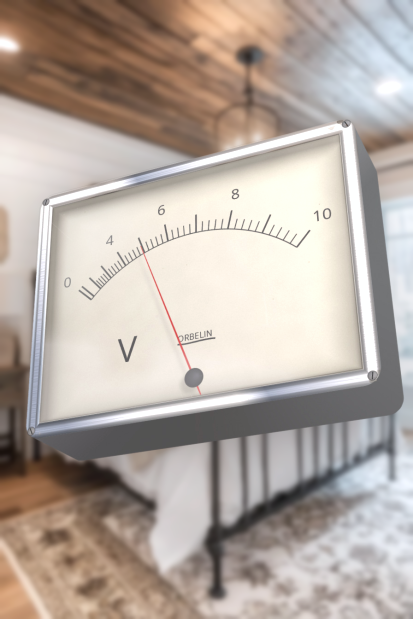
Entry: 5 V
